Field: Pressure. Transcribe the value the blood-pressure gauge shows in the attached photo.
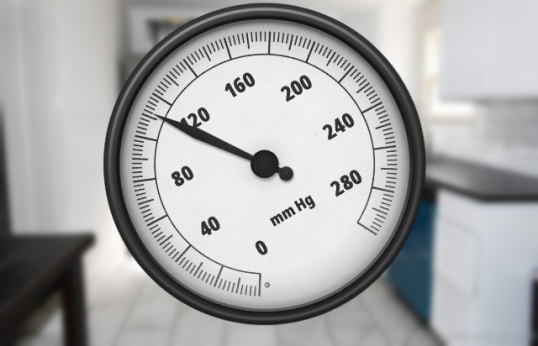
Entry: 112 mmHg
